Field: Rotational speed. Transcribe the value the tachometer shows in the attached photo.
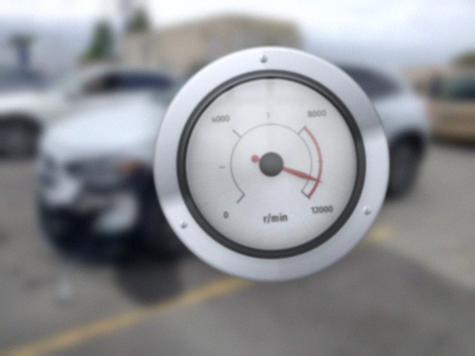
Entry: 11000 rpm
